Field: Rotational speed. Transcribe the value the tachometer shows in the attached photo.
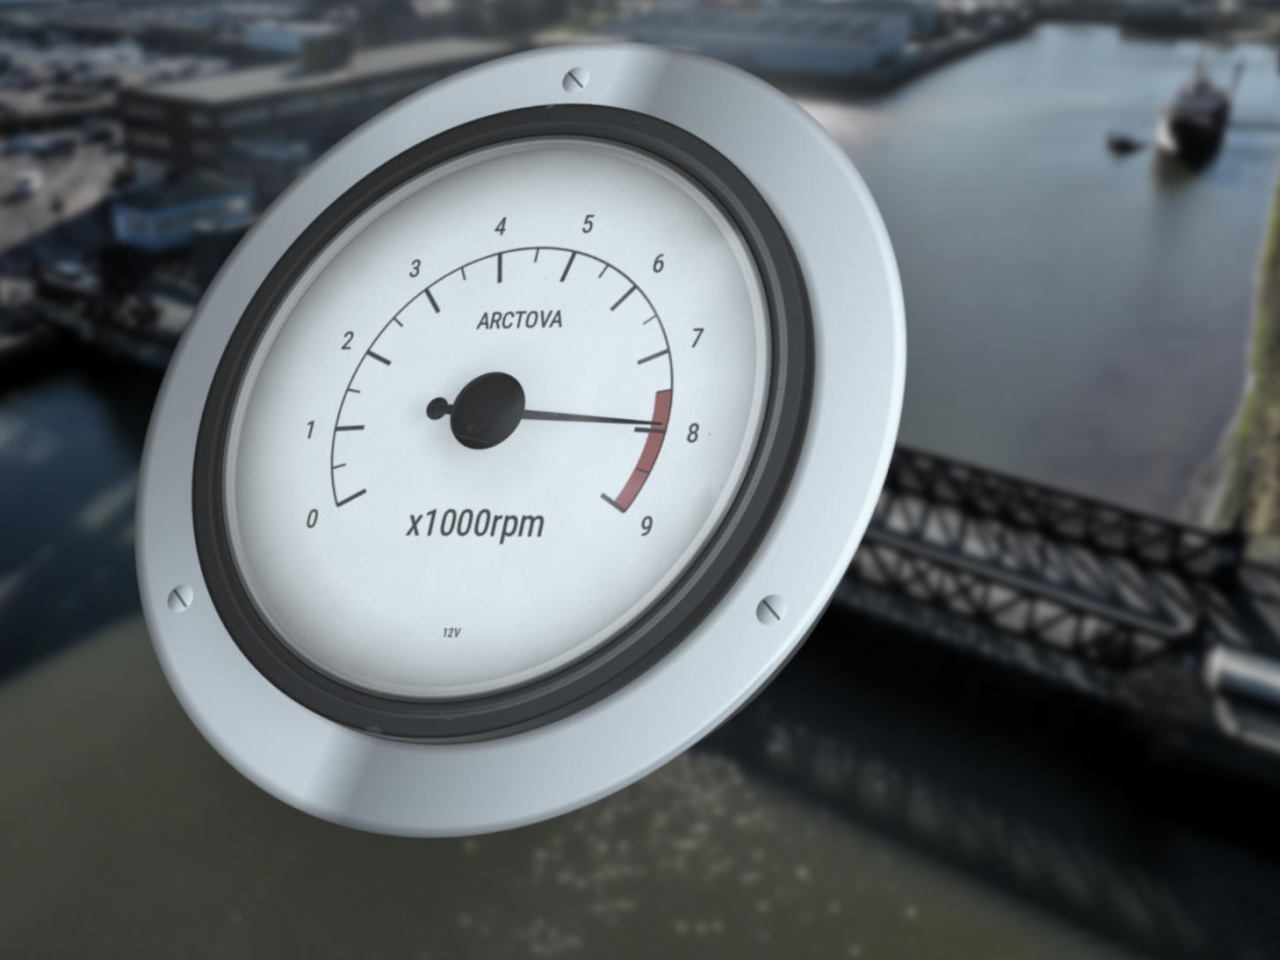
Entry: 8000 rpm
